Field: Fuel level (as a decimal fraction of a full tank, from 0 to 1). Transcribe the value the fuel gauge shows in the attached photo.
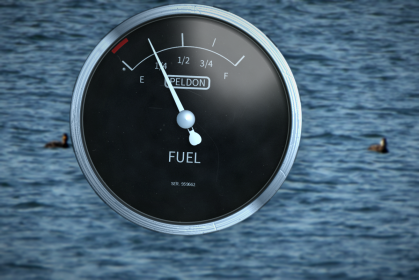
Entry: 0.25
